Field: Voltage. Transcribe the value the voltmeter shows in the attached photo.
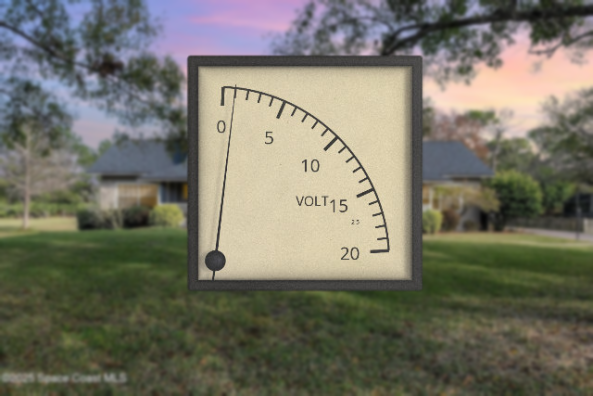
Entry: 1 V
